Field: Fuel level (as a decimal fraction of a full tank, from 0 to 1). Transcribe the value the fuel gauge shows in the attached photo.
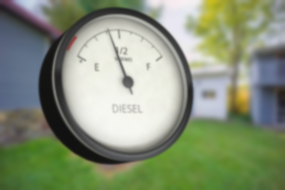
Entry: 0.375
